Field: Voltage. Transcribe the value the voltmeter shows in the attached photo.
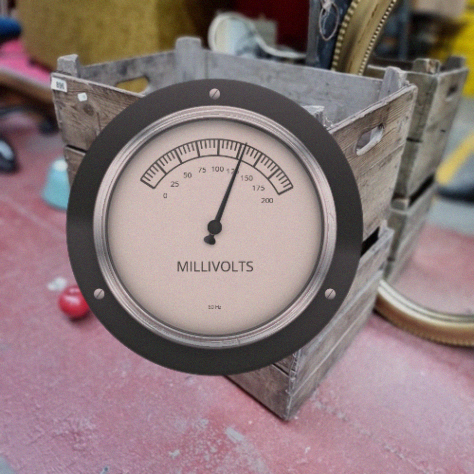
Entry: 130 mV
